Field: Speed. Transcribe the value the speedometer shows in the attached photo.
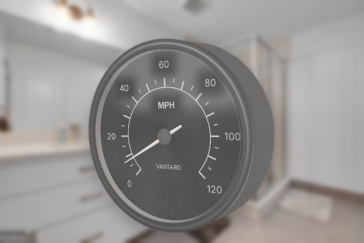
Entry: 7.5 mph
